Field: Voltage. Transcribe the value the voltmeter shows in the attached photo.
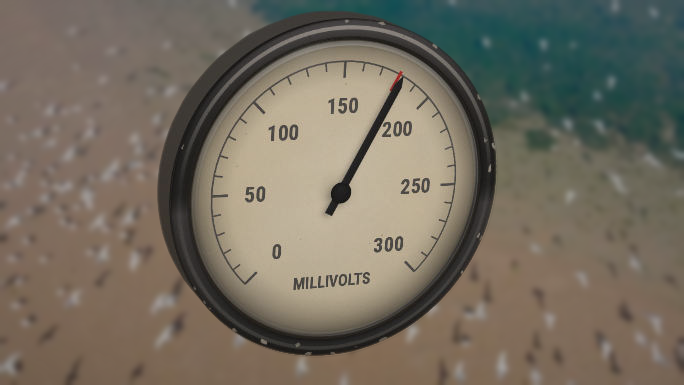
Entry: 180 mV
